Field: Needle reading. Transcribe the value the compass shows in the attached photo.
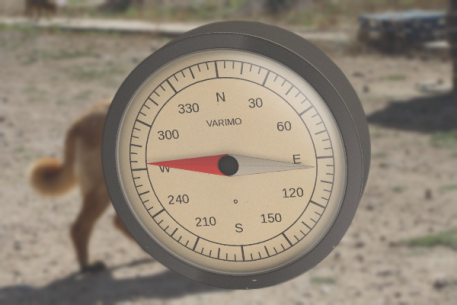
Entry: 275 °
